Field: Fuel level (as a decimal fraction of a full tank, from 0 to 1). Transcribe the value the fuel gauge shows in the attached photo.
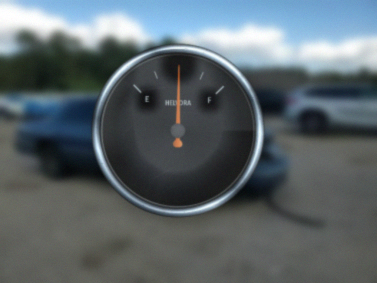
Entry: 0.5
